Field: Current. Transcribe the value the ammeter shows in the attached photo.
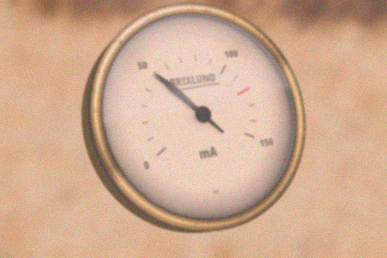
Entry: 50 mA
